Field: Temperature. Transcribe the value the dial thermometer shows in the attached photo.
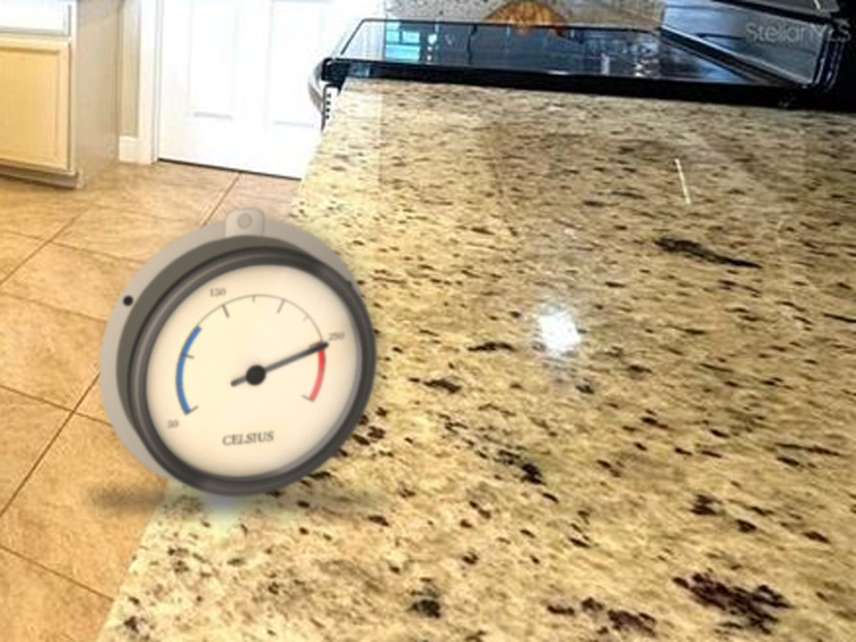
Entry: 250 °C
